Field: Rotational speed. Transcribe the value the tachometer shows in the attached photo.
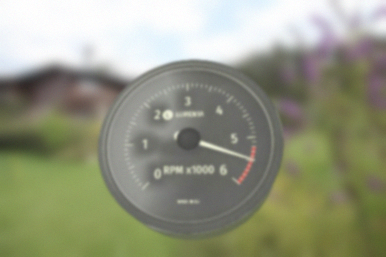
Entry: 5500 rpm
